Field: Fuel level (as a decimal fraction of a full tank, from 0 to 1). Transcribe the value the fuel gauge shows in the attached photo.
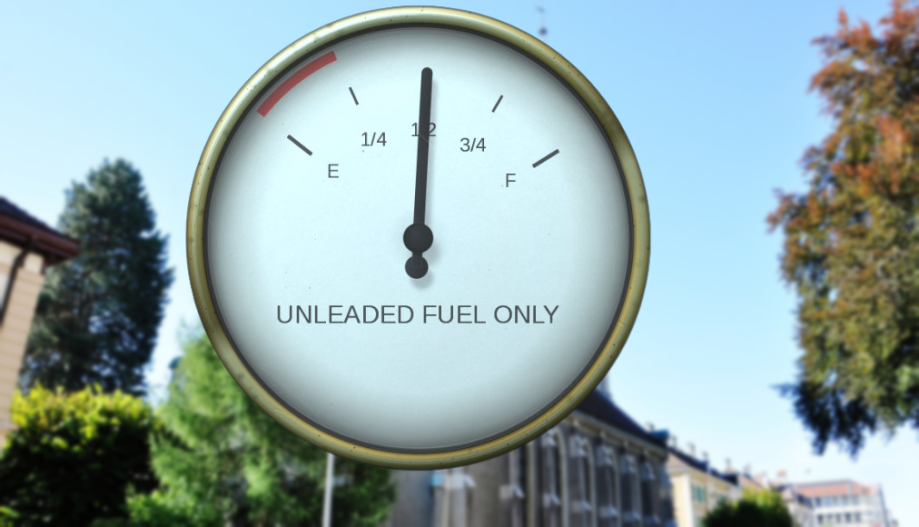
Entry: 0.5
